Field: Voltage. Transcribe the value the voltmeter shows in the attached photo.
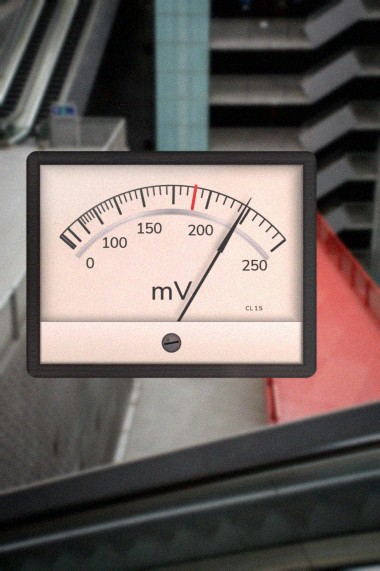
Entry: 222.5 mV
